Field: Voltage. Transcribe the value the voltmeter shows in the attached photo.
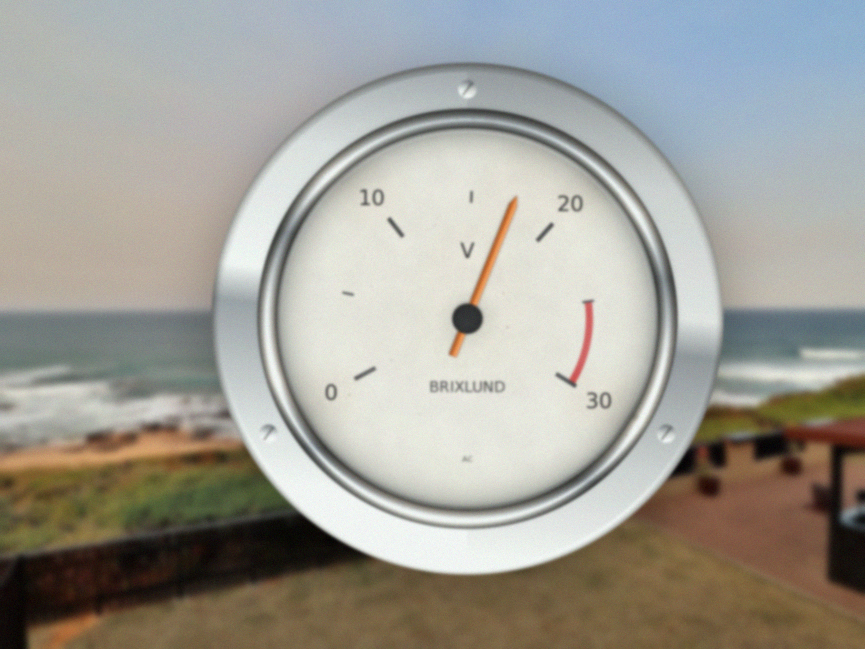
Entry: 17.5 V
